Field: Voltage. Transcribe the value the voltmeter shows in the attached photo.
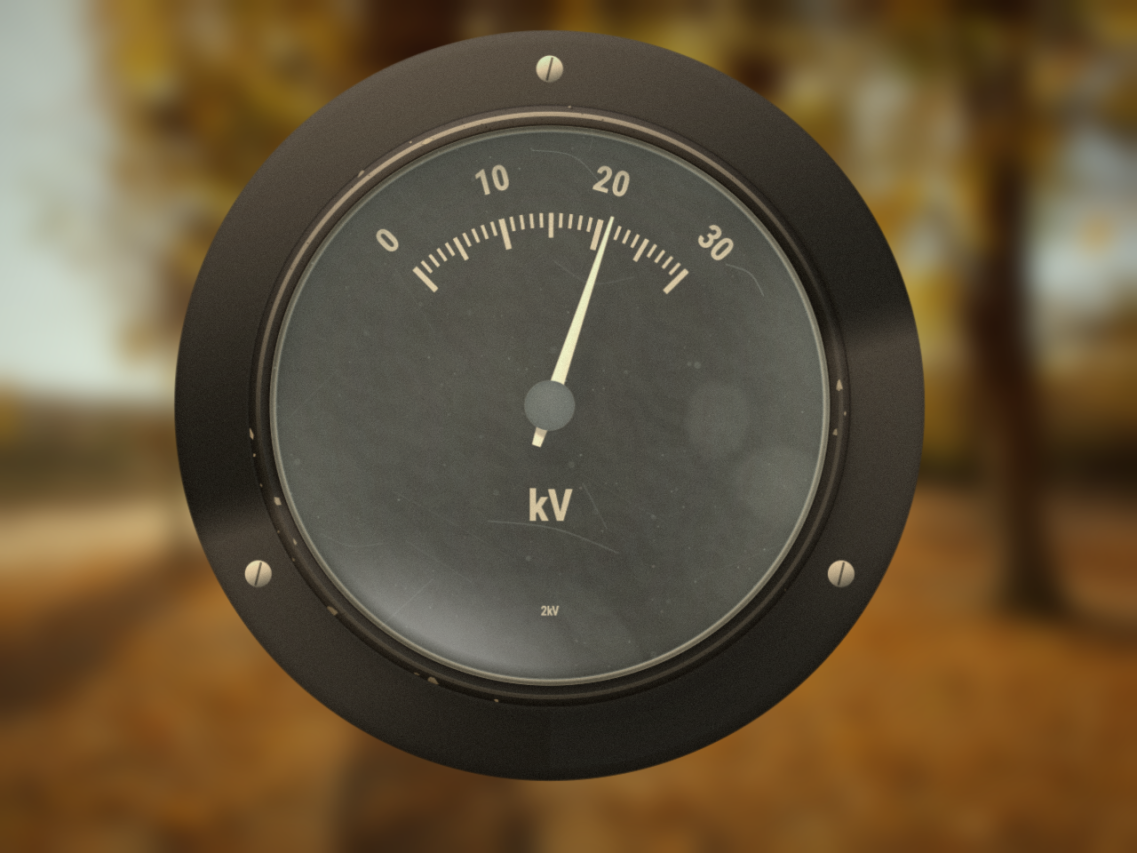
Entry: 21 kV
